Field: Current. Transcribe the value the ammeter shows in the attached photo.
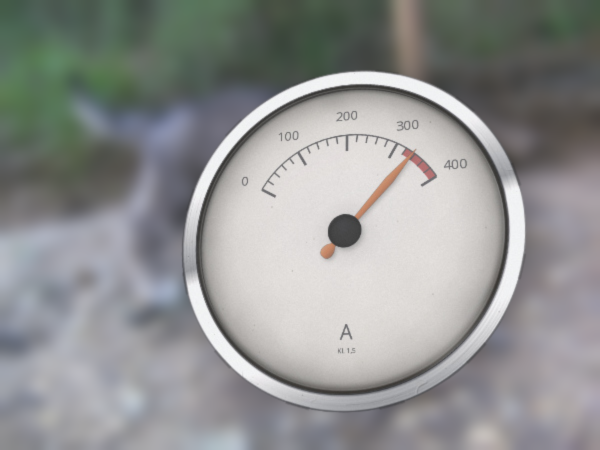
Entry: 340 A
